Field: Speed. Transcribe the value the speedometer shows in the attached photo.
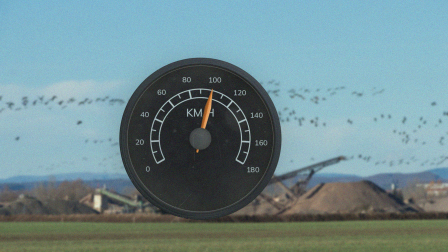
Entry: 100 km/h
